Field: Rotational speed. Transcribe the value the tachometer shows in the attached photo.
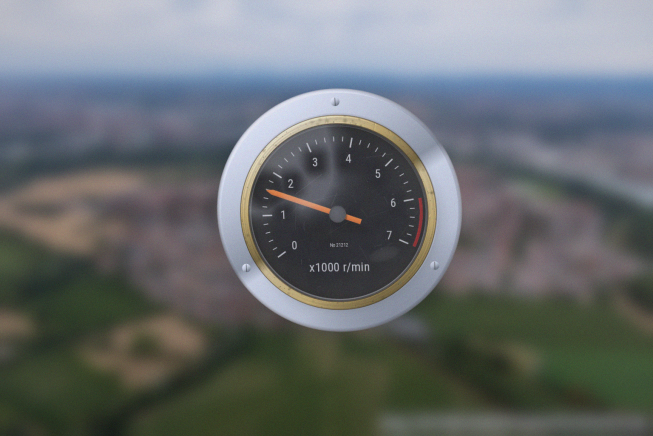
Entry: 1600 rpm
